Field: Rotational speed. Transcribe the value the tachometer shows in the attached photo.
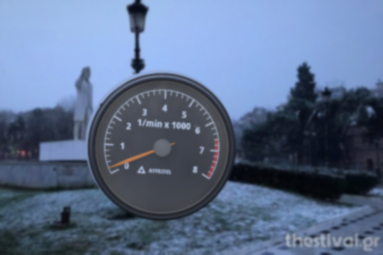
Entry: 200 rpm
